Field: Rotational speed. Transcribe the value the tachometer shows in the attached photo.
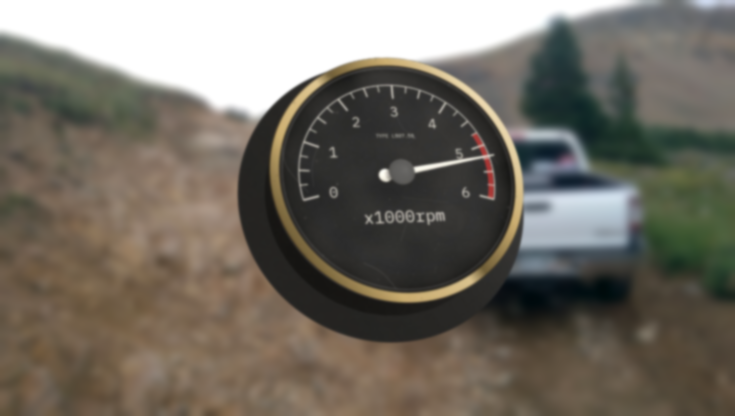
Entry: 5250 rpm
